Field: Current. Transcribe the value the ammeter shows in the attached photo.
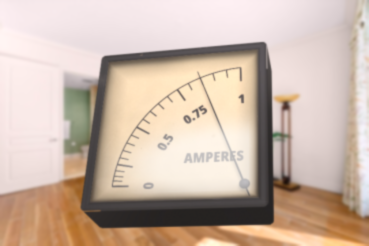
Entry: 0.85 A
